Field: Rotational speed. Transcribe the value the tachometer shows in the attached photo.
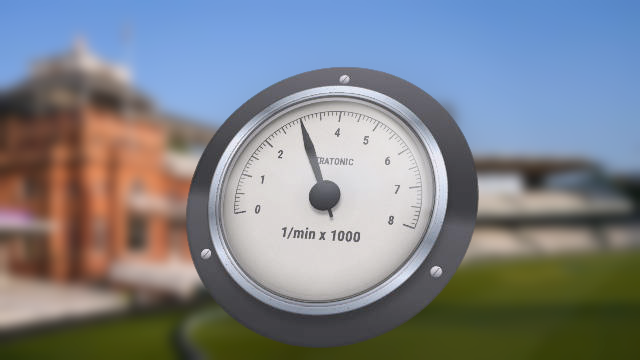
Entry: 3000 rpm
